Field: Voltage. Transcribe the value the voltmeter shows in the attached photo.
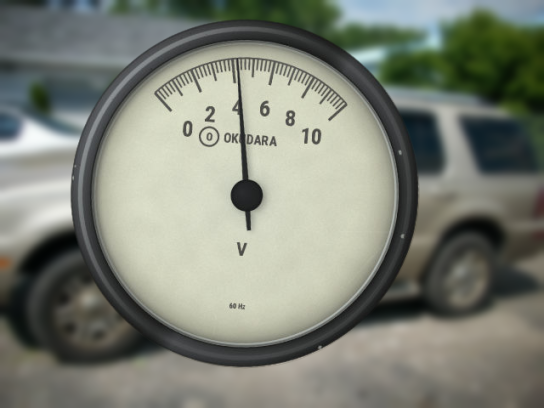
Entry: 4.2 V
